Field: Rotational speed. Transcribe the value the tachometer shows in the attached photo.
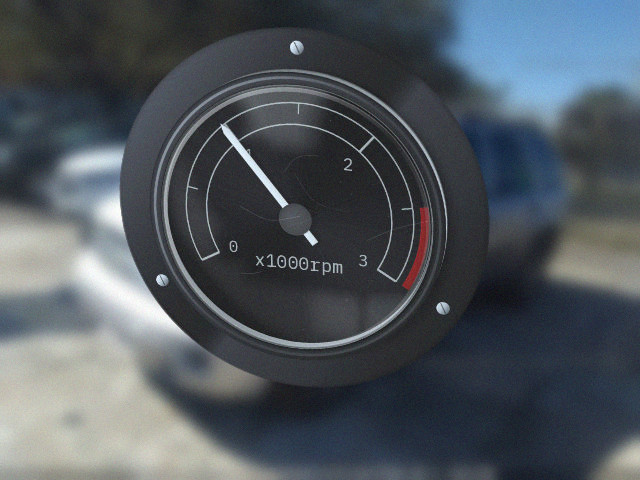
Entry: 1000 rpm
